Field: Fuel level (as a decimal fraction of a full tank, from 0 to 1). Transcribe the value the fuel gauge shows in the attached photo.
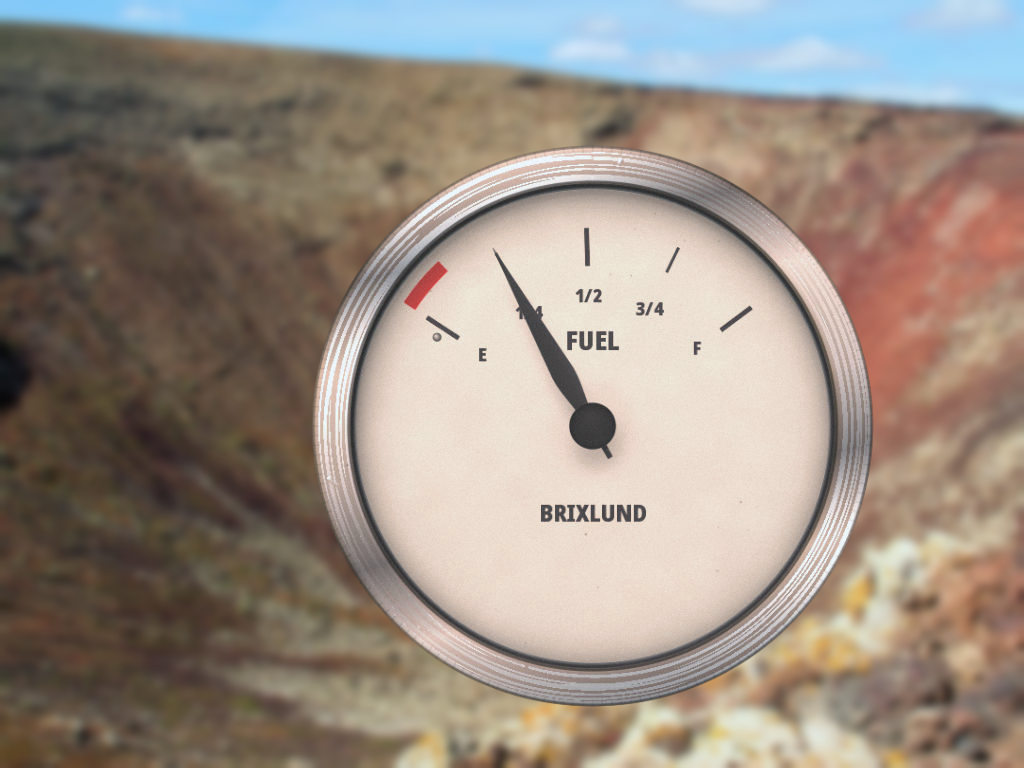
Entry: 0.25
